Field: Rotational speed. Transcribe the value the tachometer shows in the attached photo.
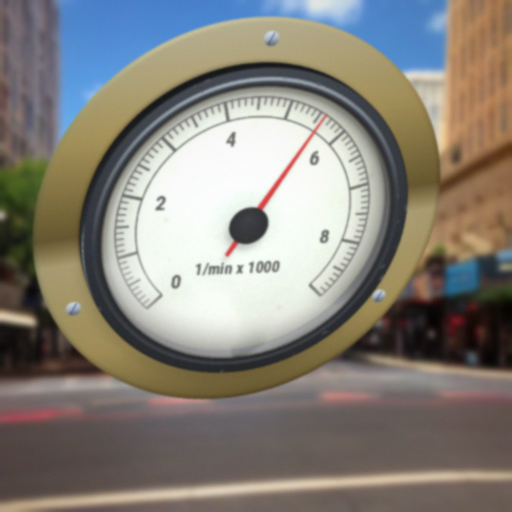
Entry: 5500 rpm
